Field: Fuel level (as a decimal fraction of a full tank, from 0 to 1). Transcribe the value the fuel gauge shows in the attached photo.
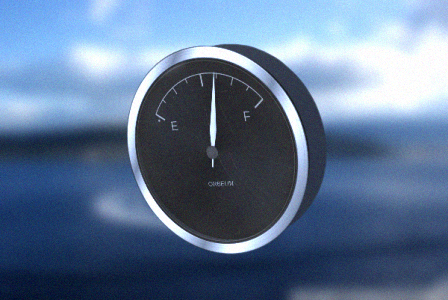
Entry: 0.625
